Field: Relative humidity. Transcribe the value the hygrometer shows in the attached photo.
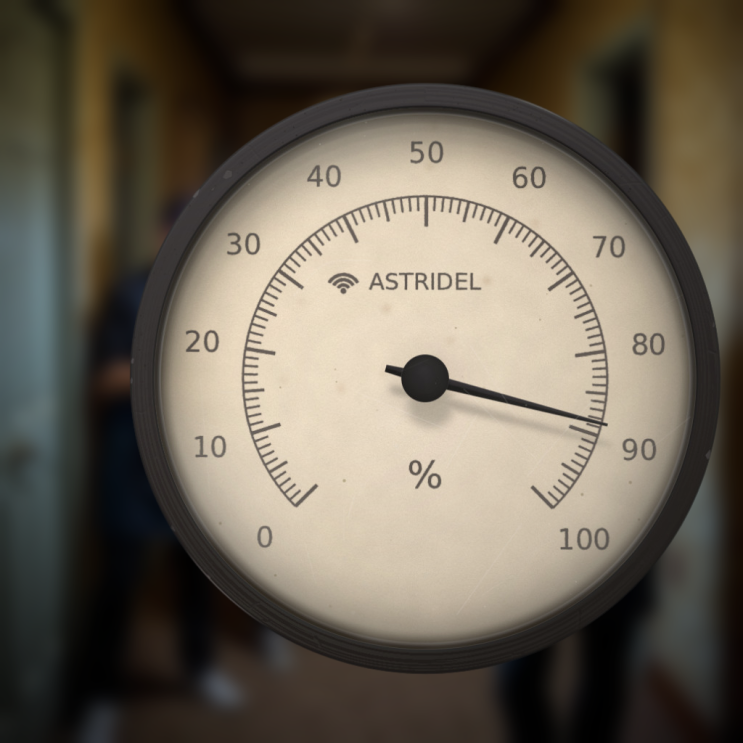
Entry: 88.5 %
